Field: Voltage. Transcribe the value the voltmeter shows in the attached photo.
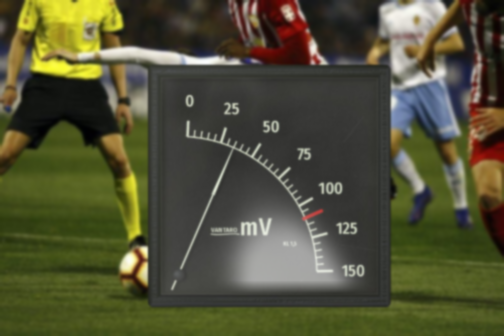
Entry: 35 mV
